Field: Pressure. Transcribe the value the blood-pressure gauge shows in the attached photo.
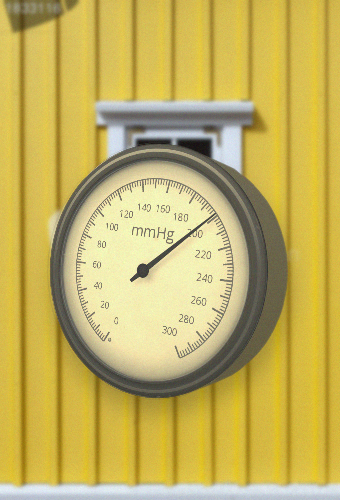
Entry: 200 mmHg
